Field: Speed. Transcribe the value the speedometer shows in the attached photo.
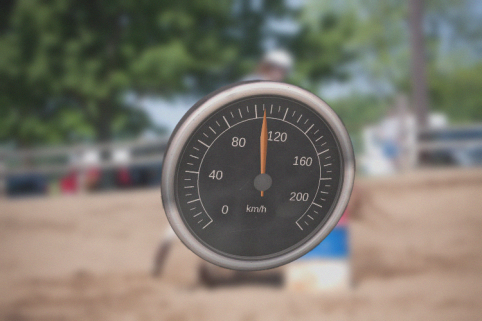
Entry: 105 km/h
